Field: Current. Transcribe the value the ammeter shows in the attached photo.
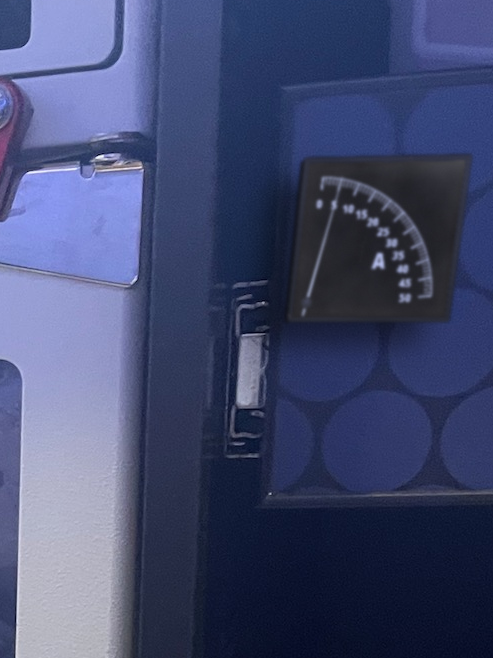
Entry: 5 A
